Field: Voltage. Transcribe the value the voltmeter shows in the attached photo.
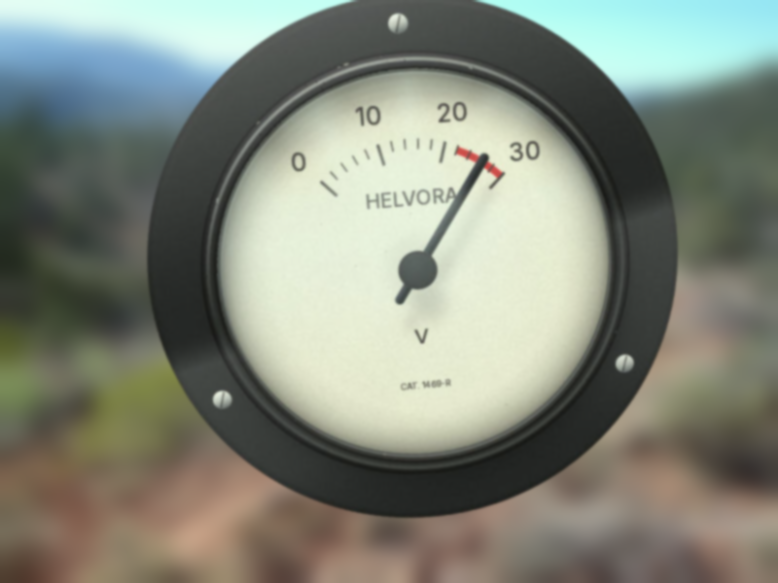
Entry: 26 V
